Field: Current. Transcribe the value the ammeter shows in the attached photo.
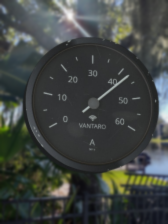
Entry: 42.5 A
